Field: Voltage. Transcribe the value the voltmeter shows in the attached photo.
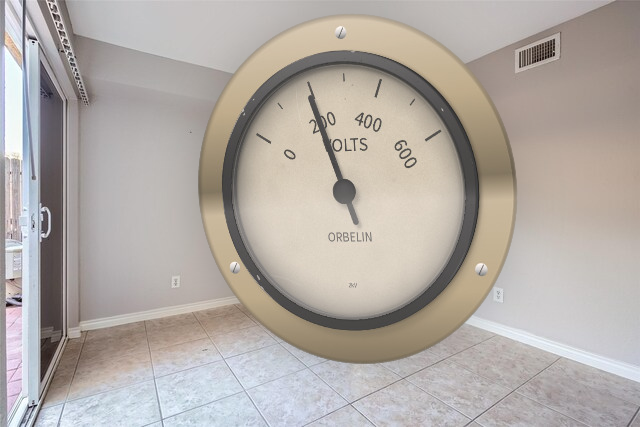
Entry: 200 V
